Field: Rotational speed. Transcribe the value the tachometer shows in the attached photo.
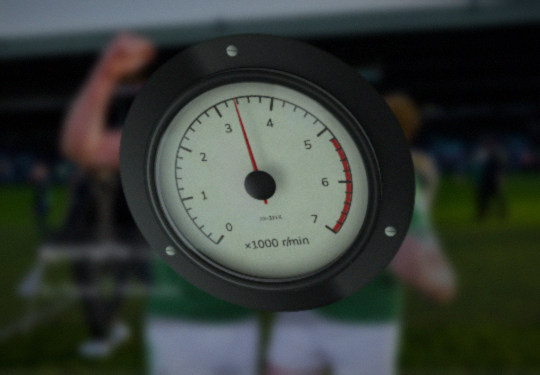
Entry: 3400 rpm
